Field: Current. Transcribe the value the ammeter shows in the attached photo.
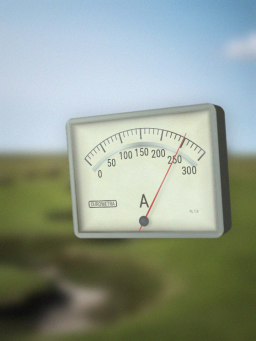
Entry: 250 A
